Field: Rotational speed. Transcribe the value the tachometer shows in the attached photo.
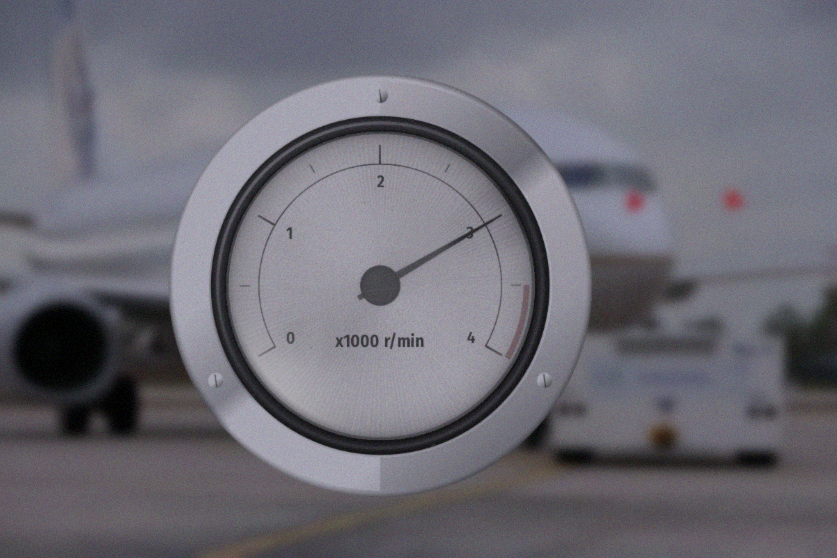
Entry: 3000 rpm
